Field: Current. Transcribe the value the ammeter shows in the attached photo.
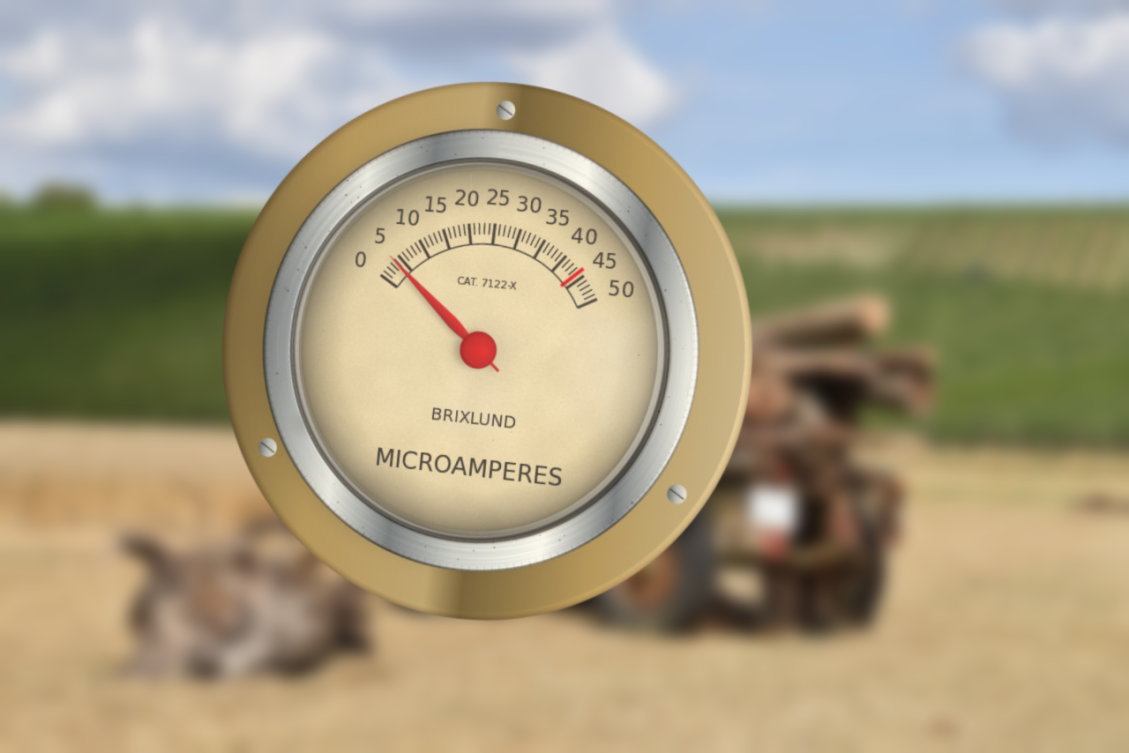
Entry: 4 µA
